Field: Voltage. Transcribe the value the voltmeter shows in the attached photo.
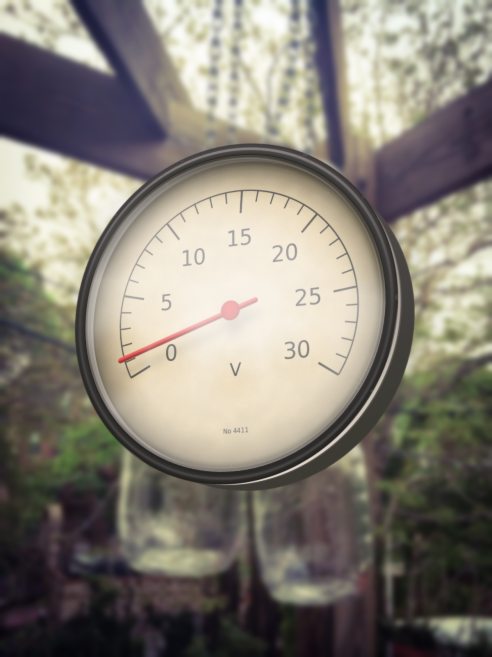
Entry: 1 V
